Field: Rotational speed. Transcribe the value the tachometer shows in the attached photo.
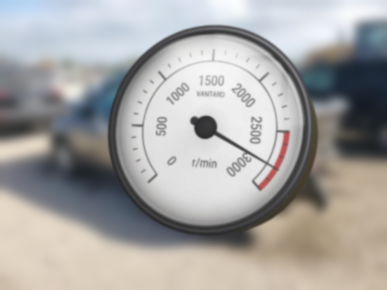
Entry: 2800 rpm
